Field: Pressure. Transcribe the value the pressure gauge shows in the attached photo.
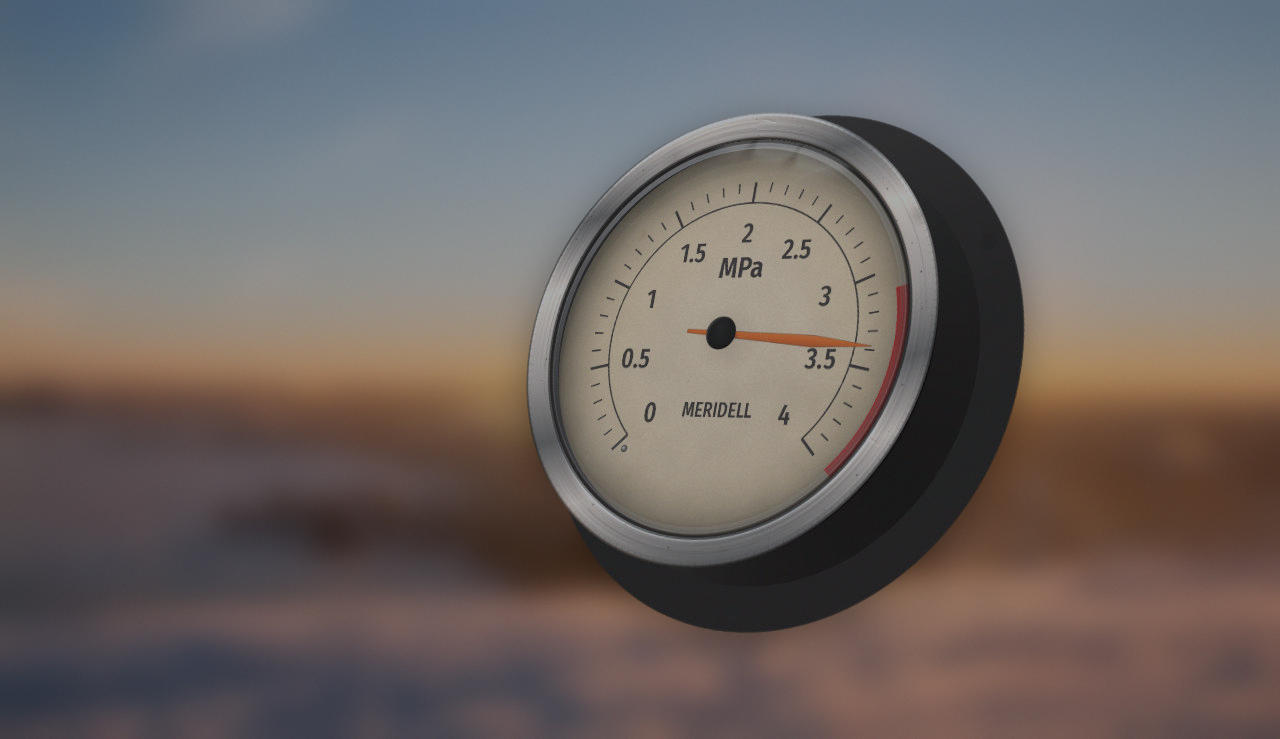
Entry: 3.4 MPa
